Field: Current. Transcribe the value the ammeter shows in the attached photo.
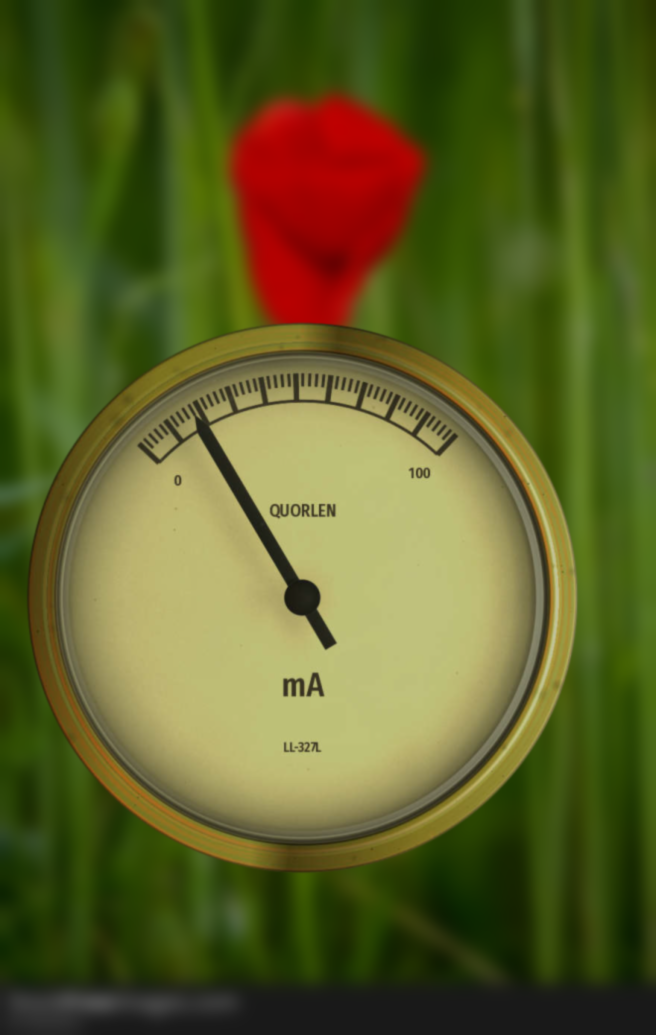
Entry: 18 mA
